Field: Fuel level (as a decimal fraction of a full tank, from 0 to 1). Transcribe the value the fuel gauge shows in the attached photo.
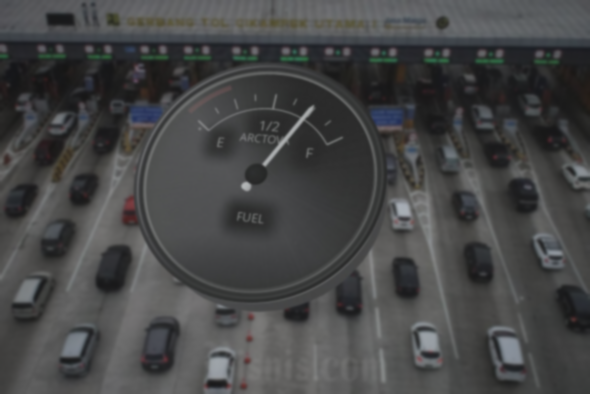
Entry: 0.75
